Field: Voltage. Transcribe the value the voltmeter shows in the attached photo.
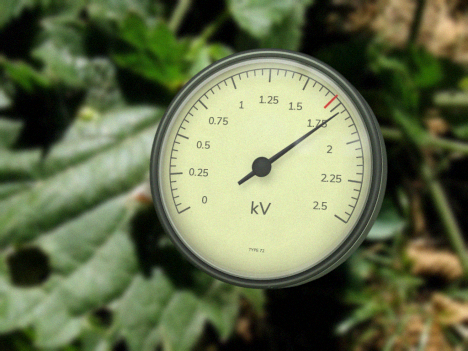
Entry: 1.8 kV
